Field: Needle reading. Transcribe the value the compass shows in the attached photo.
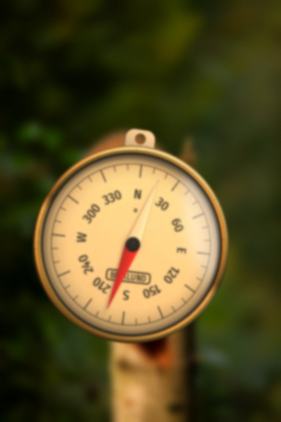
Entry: 195 °
